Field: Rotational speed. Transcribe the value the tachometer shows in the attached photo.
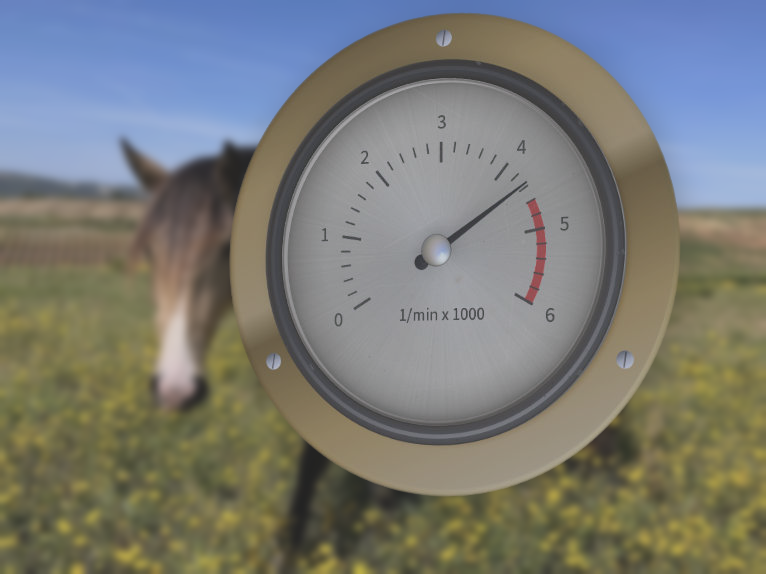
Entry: 4400 rpm
